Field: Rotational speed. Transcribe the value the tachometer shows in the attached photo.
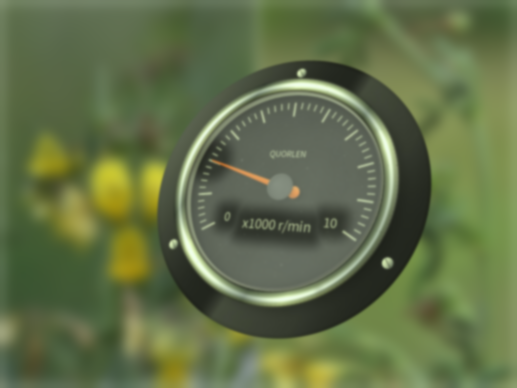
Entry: 2000 rpm
